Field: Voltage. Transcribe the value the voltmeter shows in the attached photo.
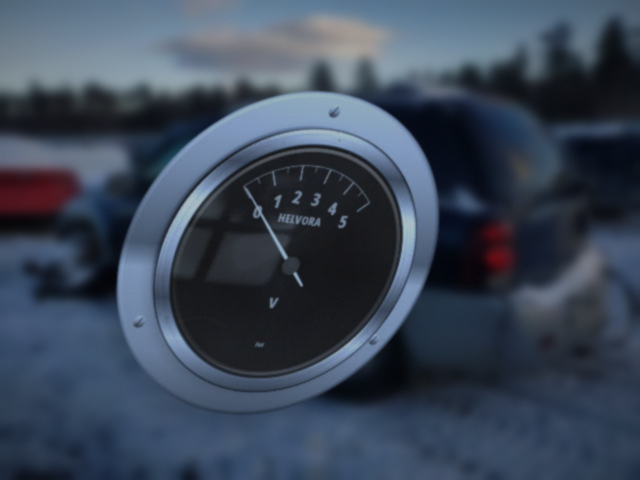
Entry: 0 V
